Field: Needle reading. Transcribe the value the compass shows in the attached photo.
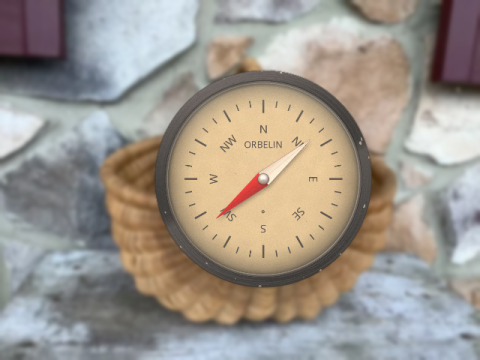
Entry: 230 °
